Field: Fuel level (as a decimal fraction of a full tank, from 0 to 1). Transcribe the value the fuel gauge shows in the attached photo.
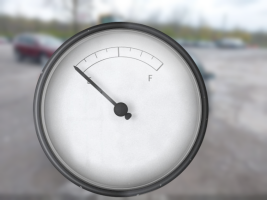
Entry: 0
